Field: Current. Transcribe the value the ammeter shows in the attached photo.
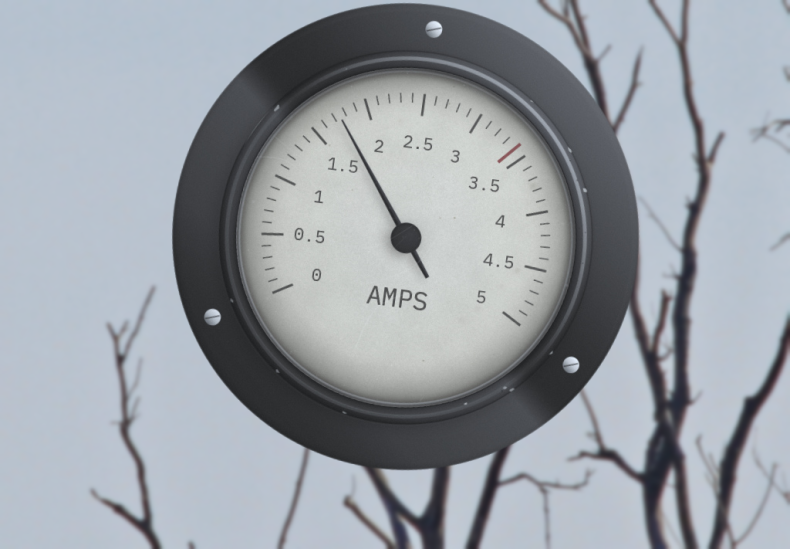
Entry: 1.75 A
